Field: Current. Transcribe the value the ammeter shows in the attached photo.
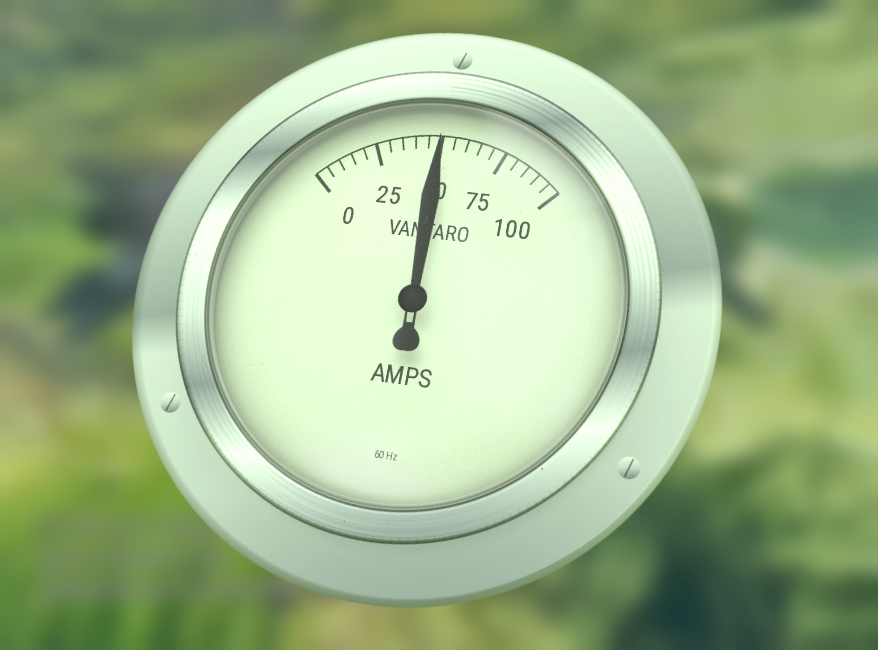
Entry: 50 A
